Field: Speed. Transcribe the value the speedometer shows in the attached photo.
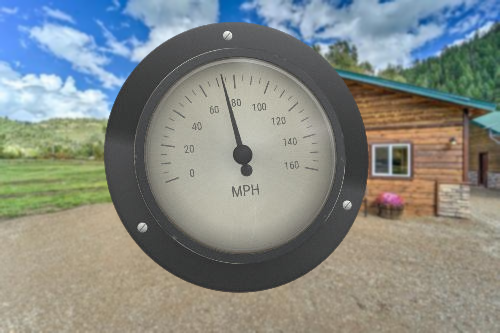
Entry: 72.5 mph
